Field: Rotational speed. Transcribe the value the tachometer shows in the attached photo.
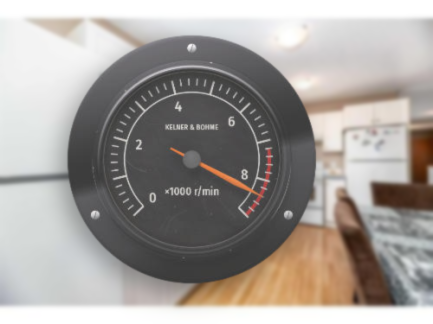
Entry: 8400 rpm
